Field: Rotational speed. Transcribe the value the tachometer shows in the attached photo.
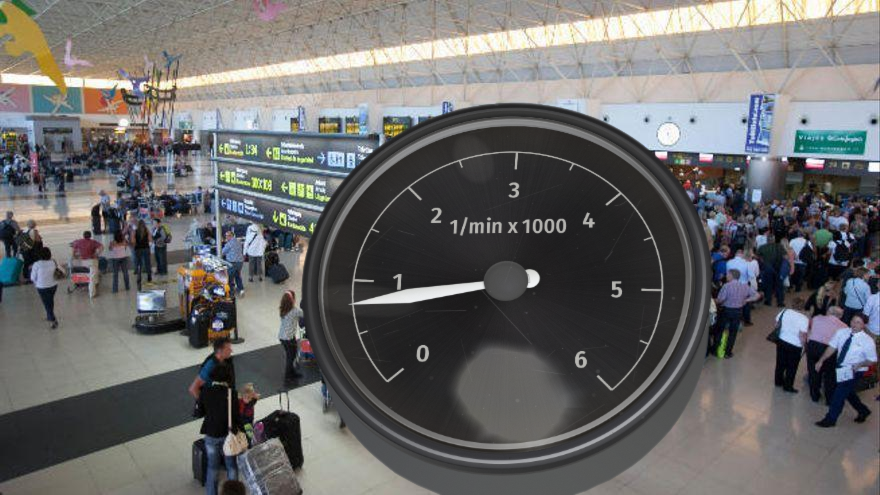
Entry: 750 rpm
